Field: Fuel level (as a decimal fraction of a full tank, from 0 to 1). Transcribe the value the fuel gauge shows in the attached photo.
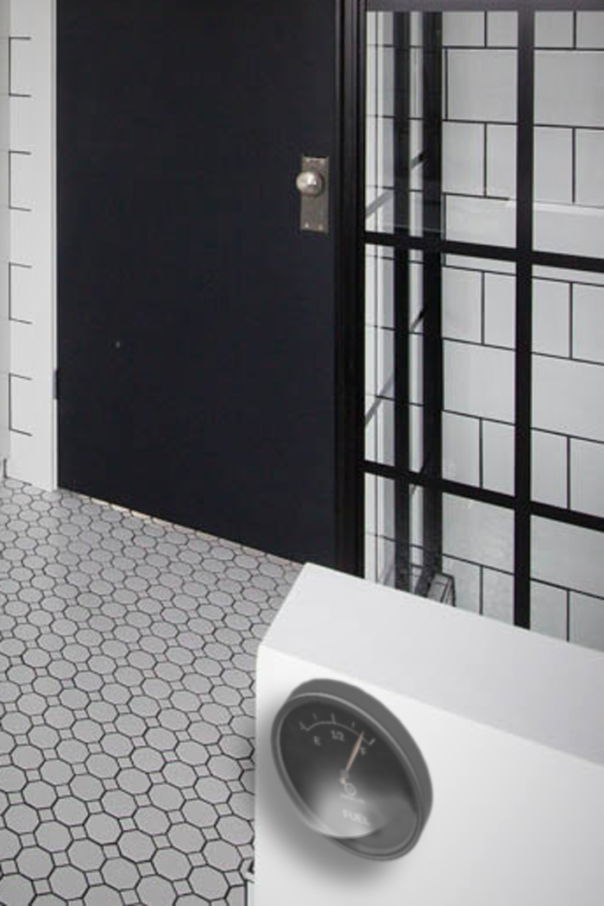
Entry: 0.875
